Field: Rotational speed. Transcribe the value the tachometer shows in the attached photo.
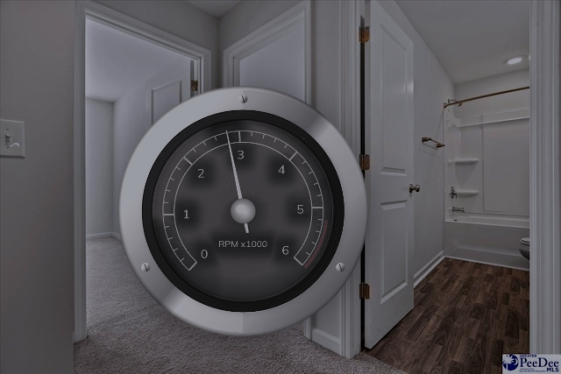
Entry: 2800 rpm
